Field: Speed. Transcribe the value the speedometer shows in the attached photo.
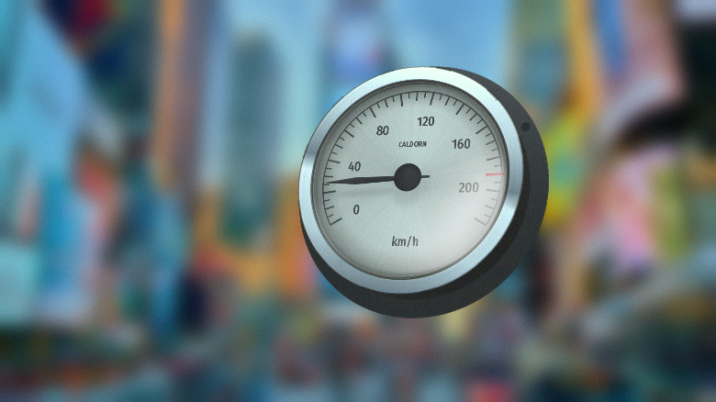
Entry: 25 km/h
